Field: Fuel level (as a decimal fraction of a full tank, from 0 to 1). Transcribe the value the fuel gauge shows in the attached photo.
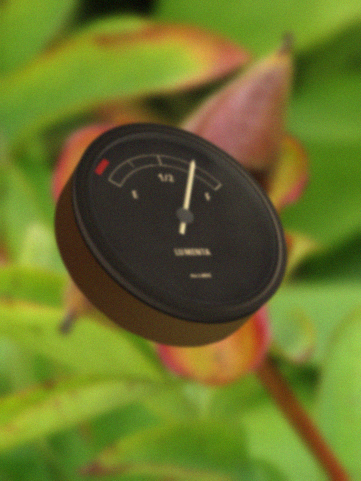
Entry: 0.75
